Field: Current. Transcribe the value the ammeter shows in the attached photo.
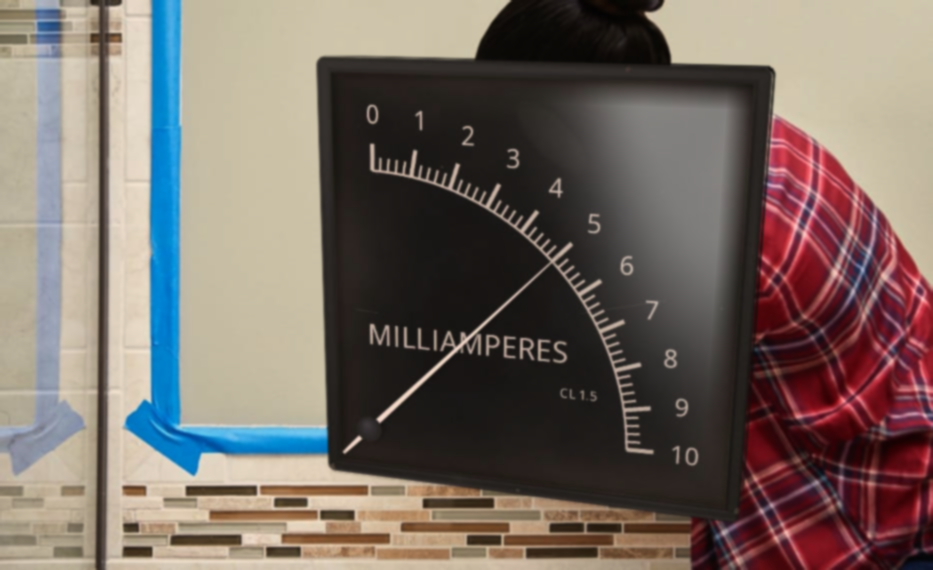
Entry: 5 mA
